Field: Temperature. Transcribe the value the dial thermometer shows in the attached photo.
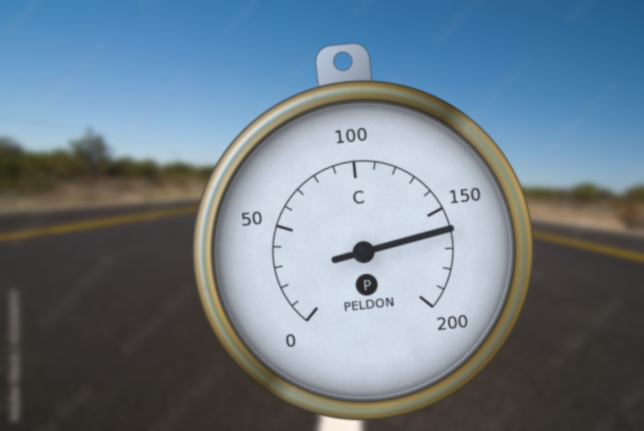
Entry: 160 °C
